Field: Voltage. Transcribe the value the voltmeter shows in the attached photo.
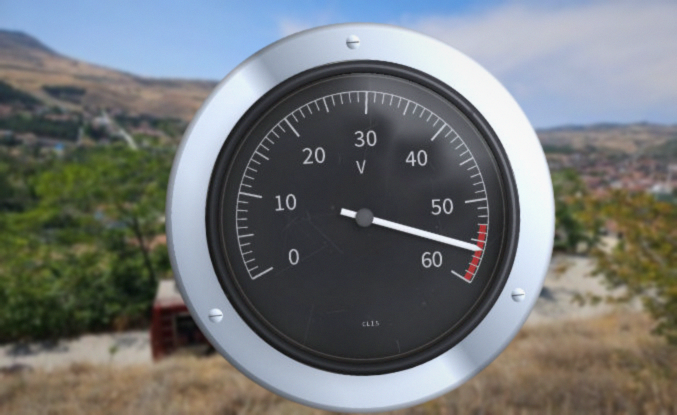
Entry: 56 V
